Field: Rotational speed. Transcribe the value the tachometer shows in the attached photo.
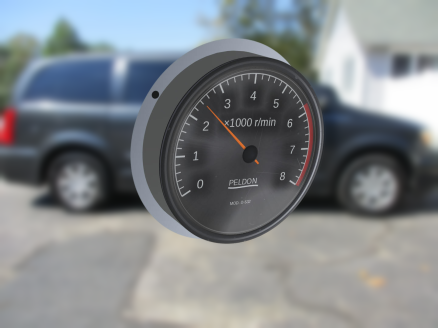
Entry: 2400 rpm
